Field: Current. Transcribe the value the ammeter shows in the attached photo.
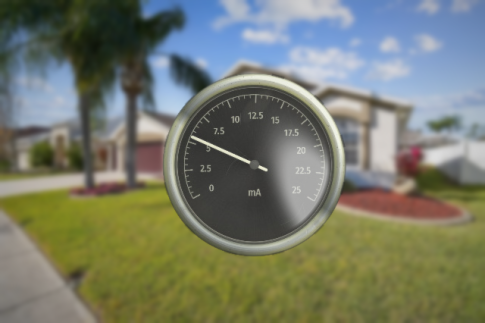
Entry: 5.5 mA
